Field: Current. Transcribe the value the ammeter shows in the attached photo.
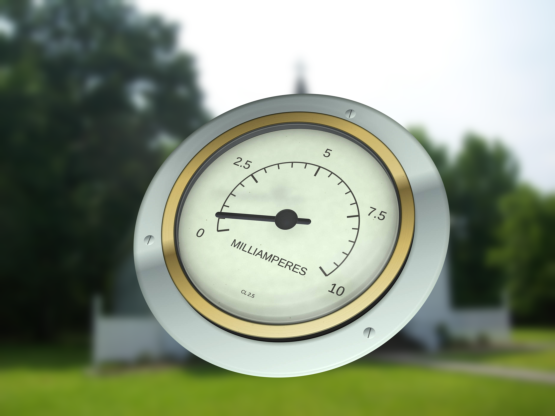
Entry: 0.5 mA
